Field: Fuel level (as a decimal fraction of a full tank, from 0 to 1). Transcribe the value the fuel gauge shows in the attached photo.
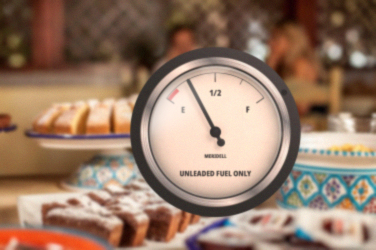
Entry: 0.25
